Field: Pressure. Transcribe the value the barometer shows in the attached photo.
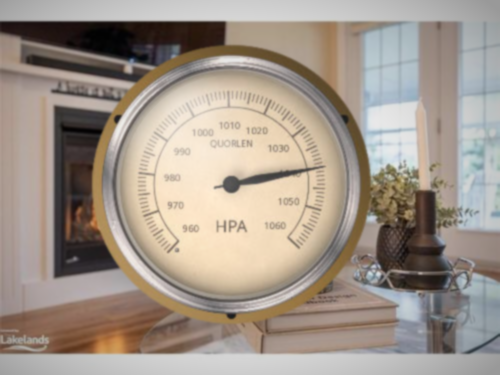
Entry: 1040 hPa
